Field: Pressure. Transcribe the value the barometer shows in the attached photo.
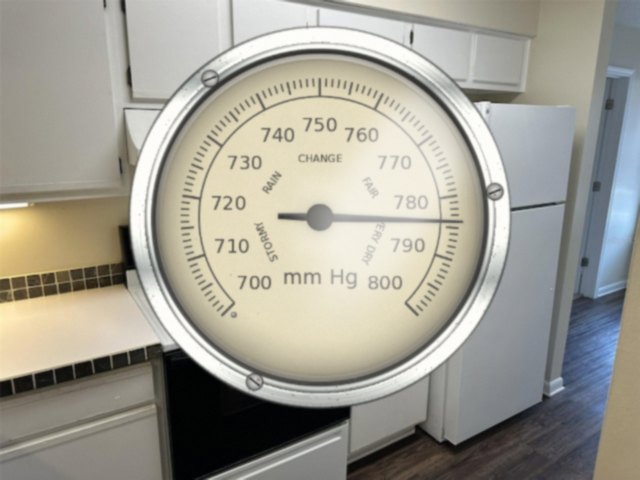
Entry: 784 mmHg
